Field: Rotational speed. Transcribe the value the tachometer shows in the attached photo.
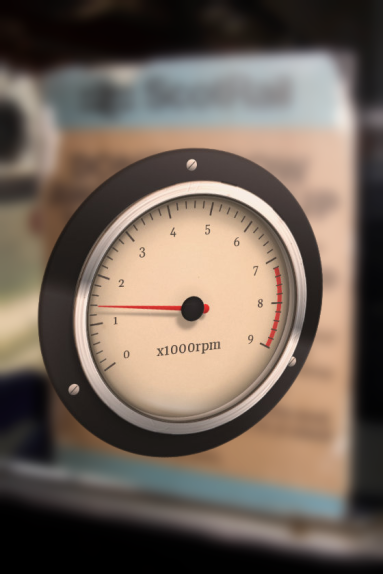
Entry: 1400 rpm
